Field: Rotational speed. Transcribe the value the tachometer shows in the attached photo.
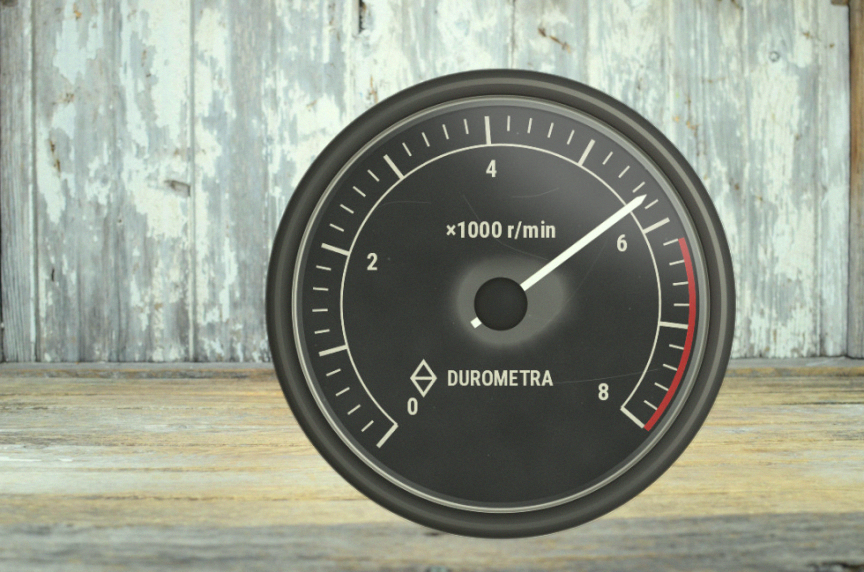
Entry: 5700 rpm
